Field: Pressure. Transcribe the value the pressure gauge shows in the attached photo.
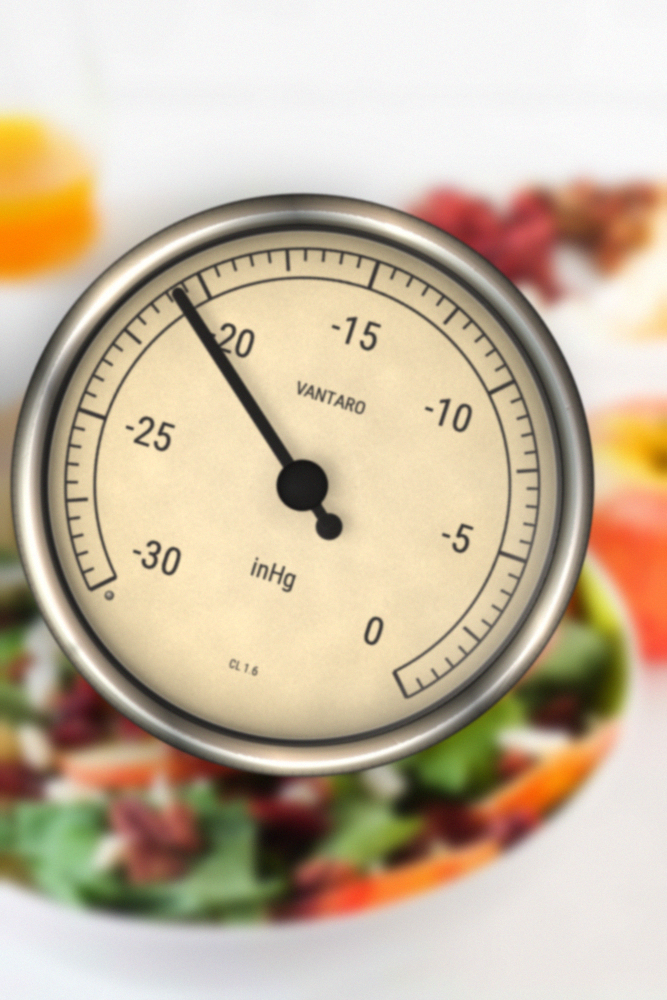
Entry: -20.75 inHg
